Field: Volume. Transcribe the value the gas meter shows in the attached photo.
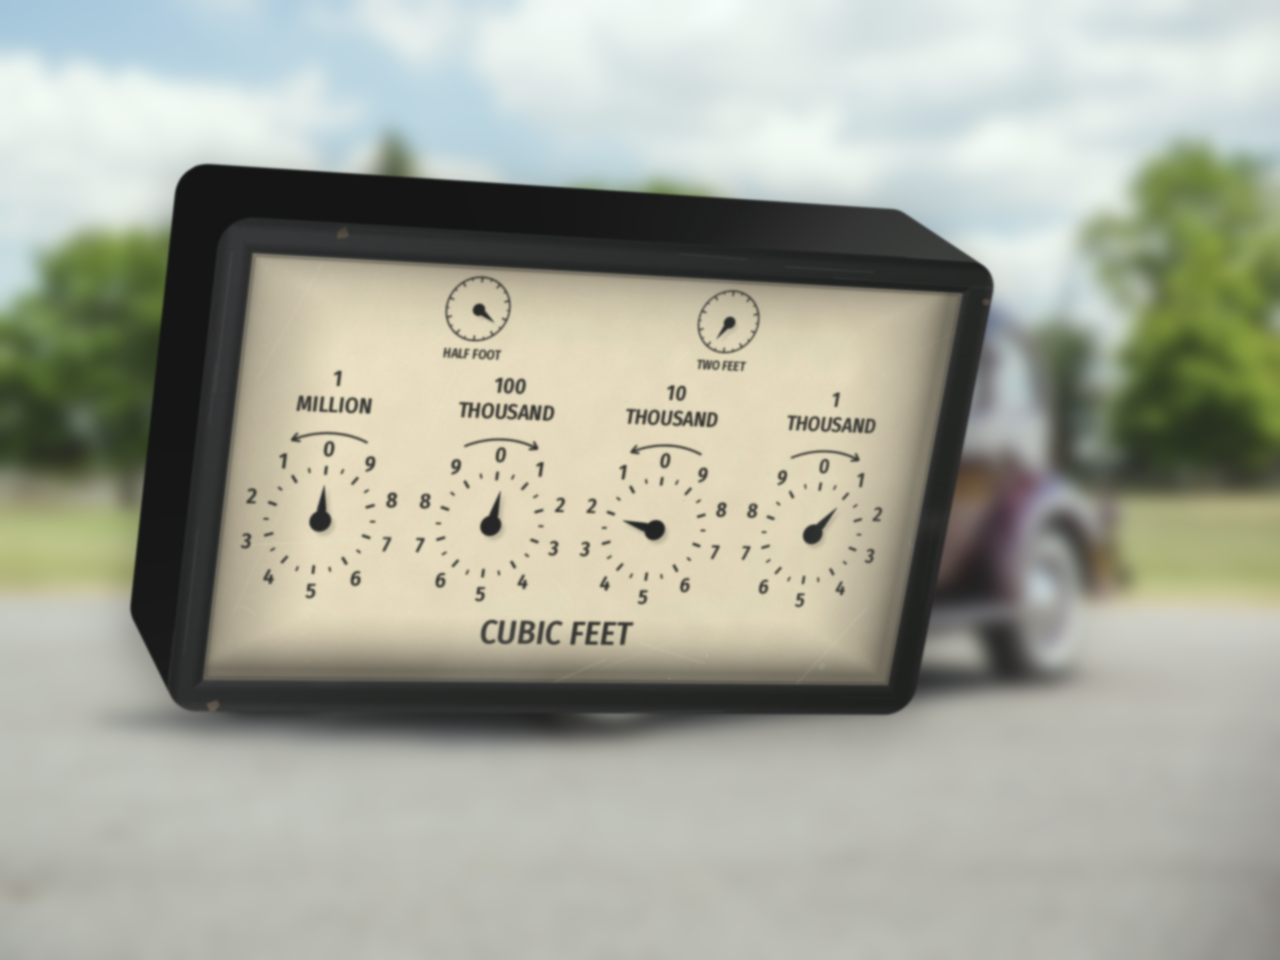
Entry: 2100 ft³
